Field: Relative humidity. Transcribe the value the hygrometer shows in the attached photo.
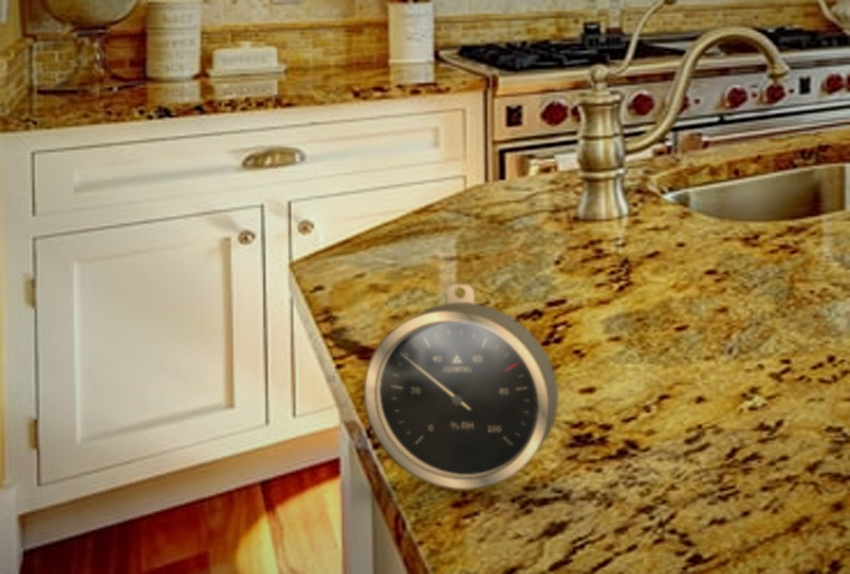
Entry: 32 %
